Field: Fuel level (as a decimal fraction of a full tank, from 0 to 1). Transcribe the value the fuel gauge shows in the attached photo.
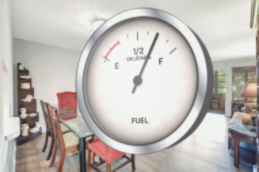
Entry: 0.75
